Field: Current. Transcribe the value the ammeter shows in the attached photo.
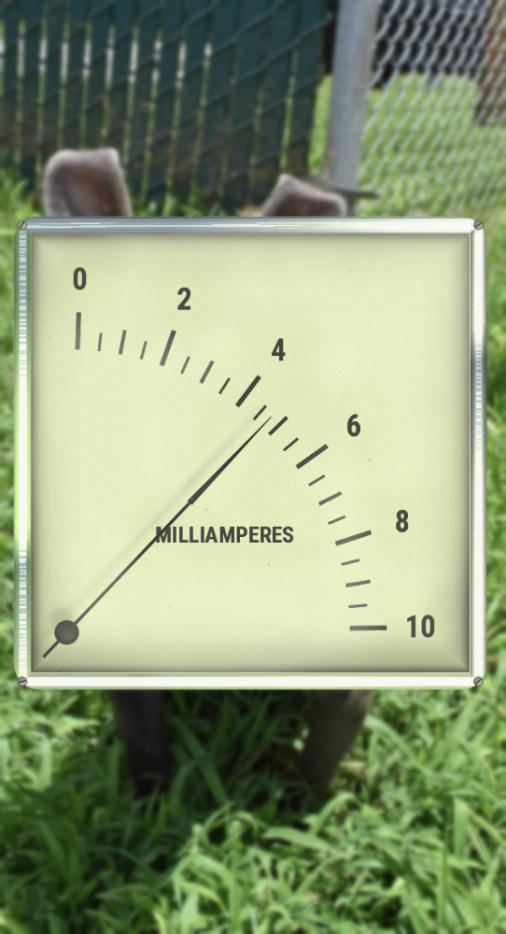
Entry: 4.75 mA
